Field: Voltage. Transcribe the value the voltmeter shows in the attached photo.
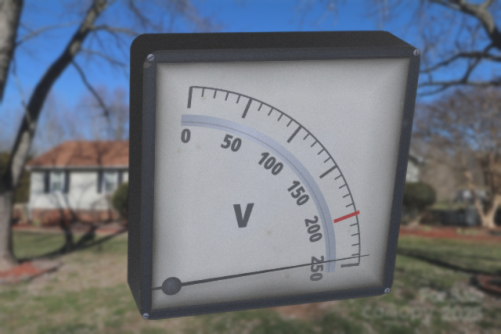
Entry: 240 V
